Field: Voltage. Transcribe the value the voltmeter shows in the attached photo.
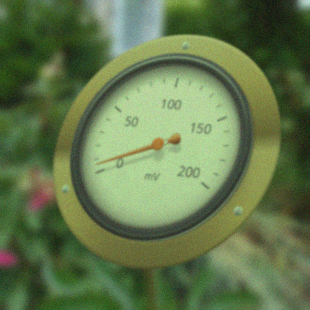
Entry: 5 mV
